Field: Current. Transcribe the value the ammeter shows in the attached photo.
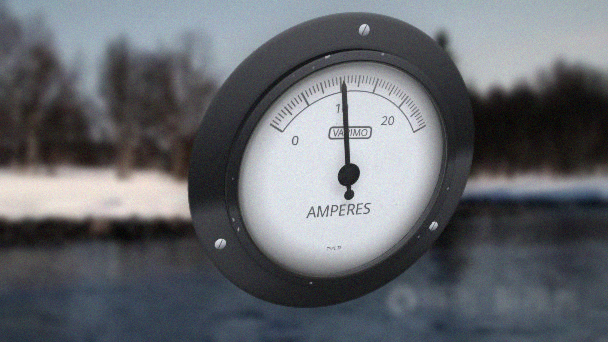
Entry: 10 A
